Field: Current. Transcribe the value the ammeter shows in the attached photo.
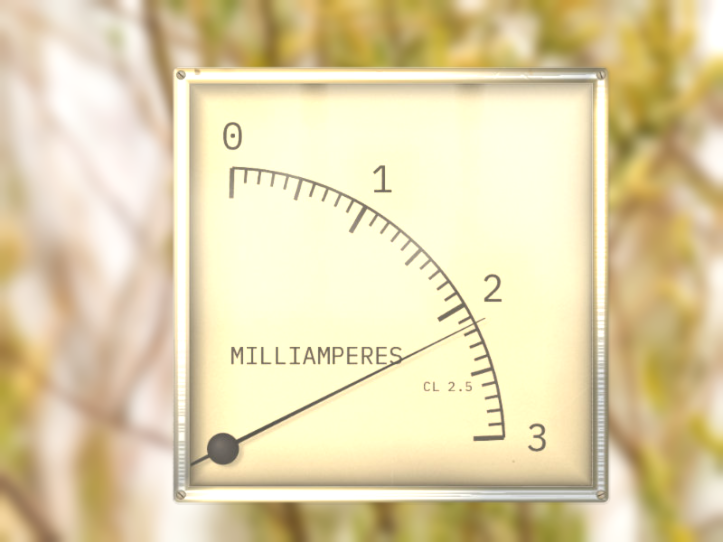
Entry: 2.15 mA
